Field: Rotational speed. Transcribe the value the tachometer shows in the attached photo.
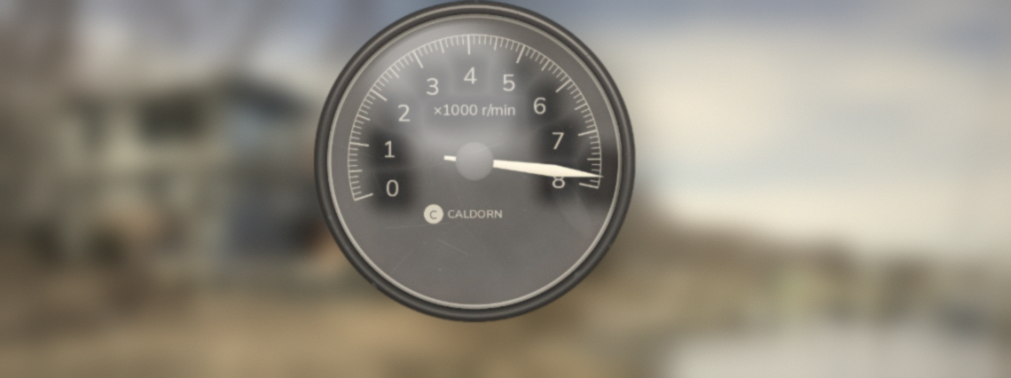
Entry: 7800 rpm
